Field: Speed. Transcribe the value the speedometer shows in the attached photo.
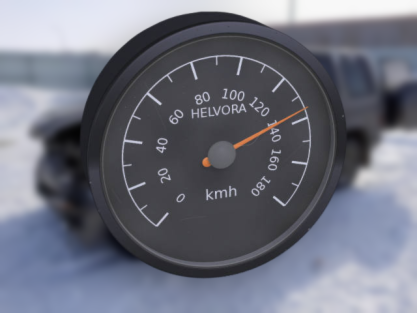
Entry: 135 km/h
